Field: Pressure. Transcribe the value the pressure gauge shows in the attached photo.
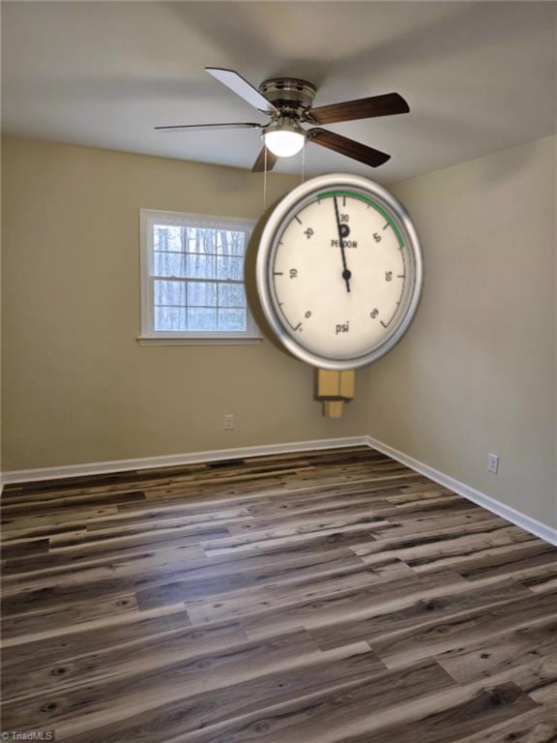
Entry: 27.5 psi
